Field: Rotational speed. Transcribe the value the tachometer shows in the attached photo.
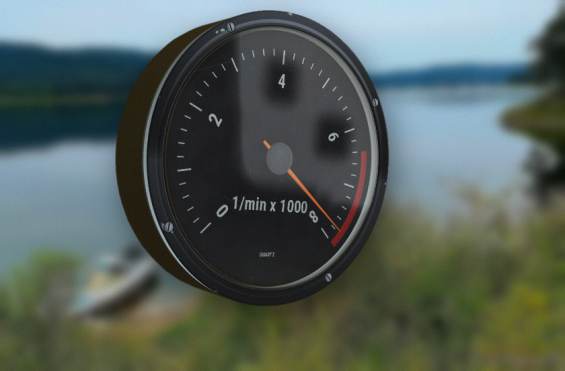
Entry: 7800 rpm
